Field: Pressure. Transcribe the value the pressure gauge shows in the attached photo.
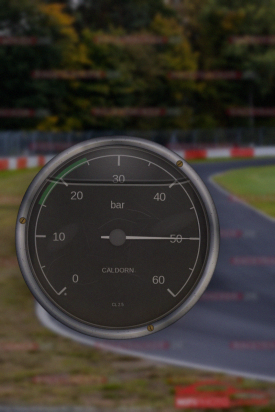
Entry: 50 bar
